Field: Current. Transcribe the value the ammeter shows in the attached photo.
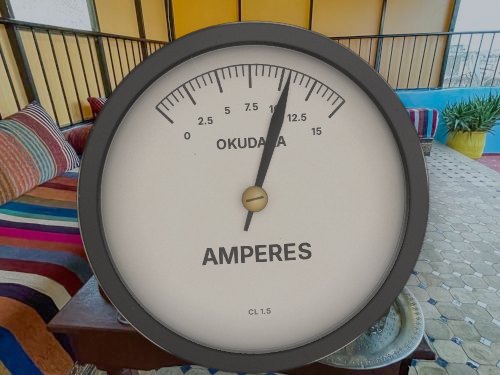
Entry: 10.5 A
